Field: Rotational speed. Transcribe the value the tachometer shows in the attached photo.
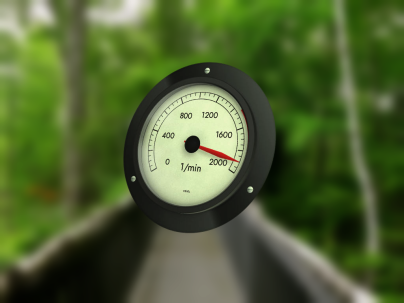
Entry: 1900 rpm
